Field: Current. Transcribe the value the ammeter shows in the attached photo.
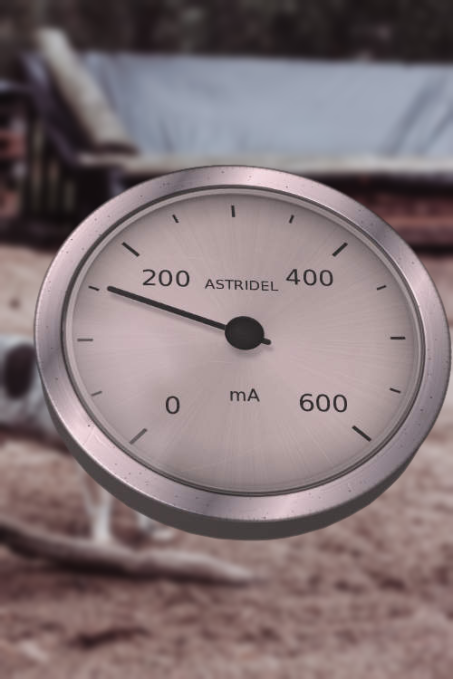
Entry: 150 mA
